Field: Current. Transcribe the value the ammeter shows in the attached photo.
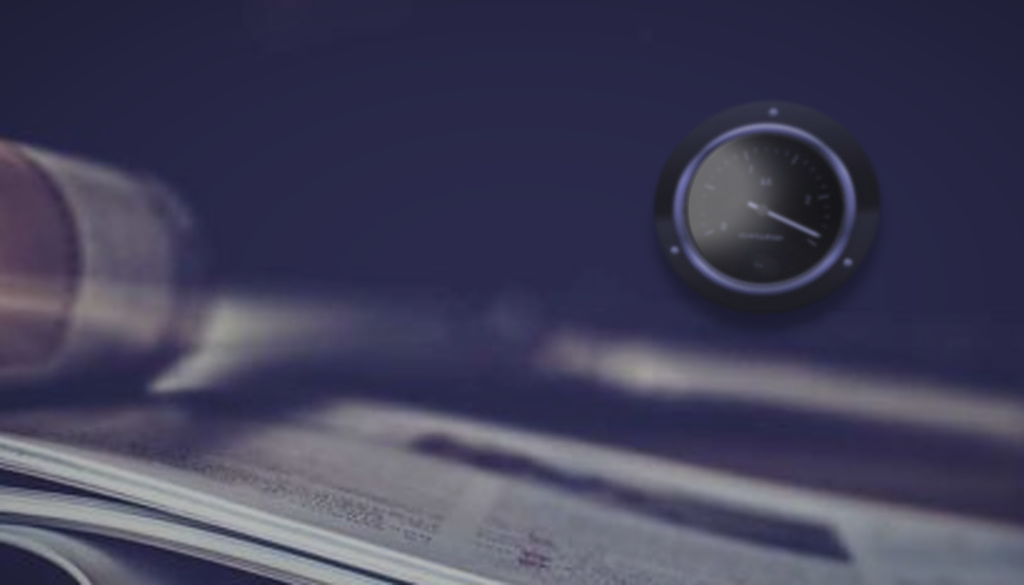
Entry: 2.4 kA
